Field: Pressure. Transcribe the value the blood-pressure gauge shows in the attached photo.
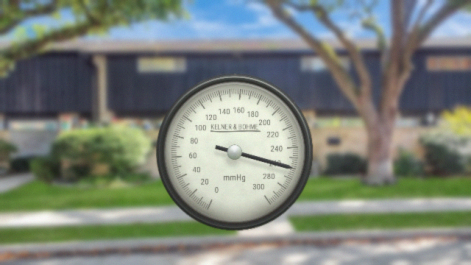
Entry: 260 mmHg
